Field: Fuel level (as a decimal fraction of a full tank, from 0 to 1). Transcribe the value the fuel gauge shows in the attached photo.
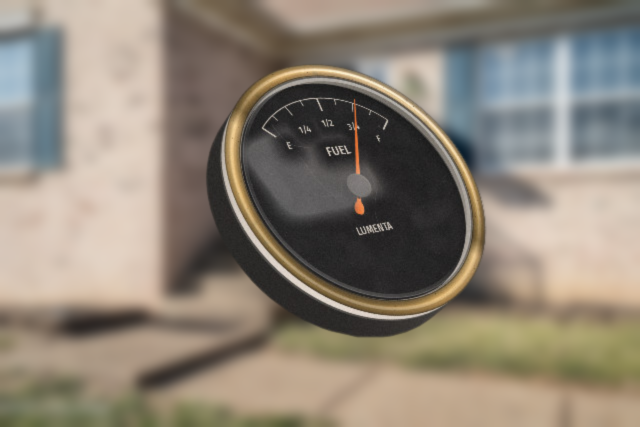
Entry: 0.75
